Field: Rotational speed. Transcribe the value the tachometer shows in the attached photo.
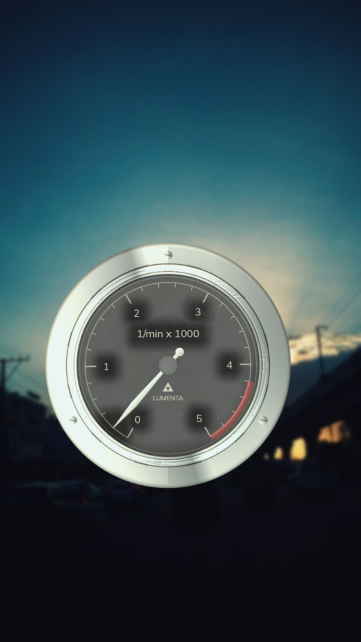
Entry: 200 rpm
